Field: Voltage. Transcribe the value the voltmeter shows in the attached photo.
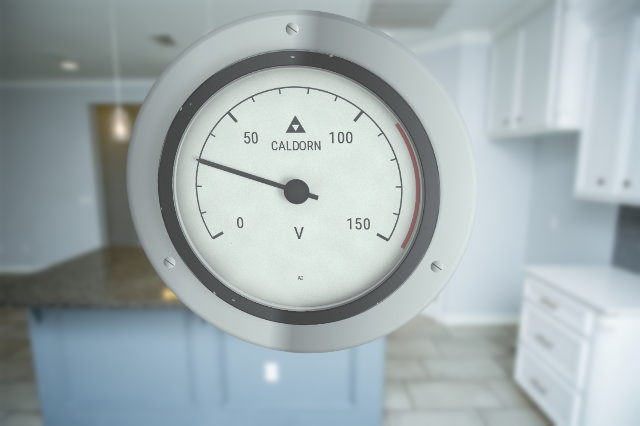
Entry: 30 V
